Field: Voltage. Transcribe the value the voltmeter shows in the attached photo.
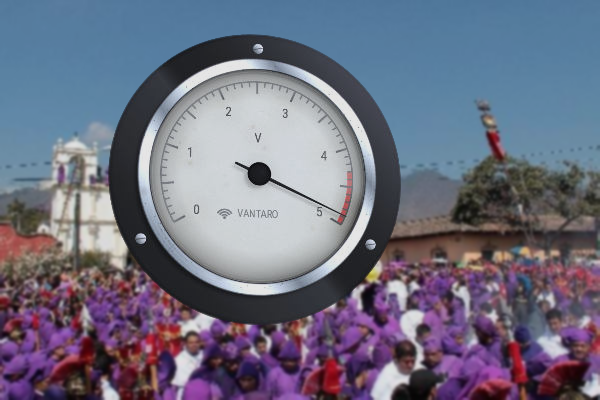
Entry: 4.9 V
